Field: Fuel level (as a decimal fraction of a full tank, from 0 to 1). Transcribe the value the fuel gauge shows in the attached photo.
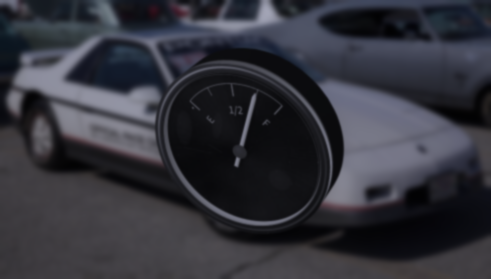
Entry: 0.75
